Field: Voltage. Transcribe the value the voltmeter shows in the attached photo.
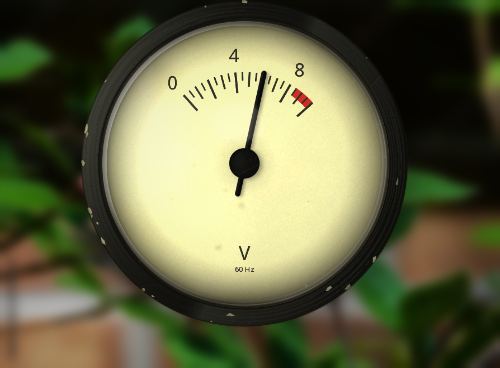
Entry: 6 V
